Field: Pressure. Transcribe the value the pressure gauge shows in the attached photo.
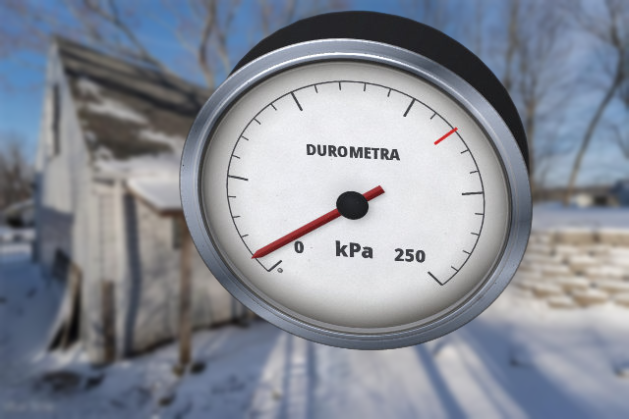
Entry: 10 kPa
